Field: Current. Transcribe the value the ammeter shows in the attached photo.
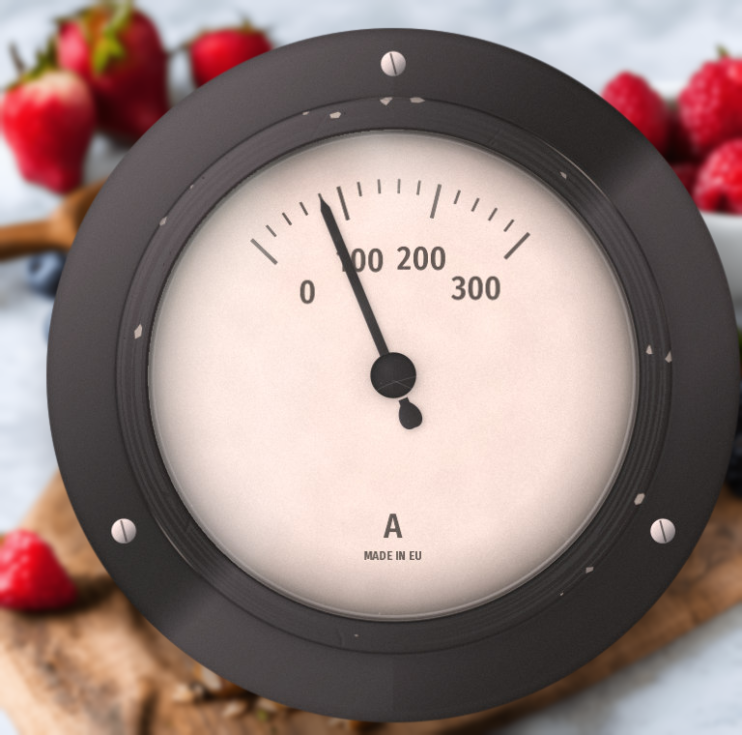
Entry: 80 A
